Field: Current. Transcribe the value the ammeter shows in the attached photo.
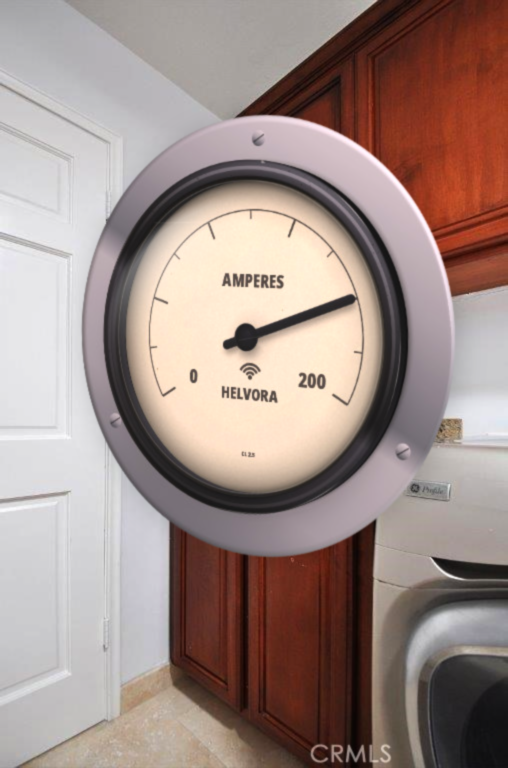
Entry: 160 A
